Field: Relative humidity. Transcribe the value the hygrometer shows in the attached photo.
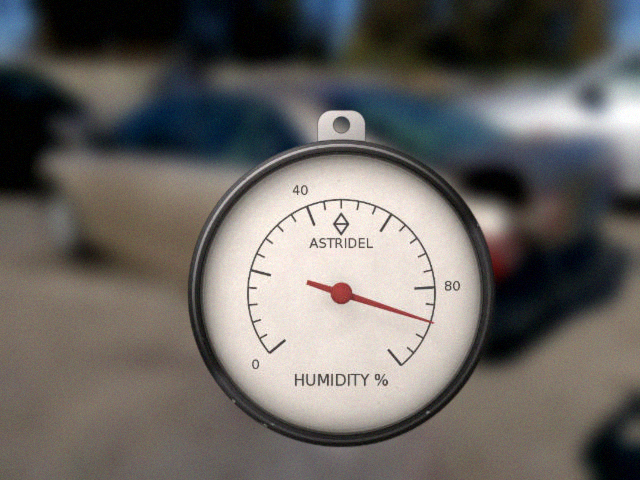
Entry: 88 %
